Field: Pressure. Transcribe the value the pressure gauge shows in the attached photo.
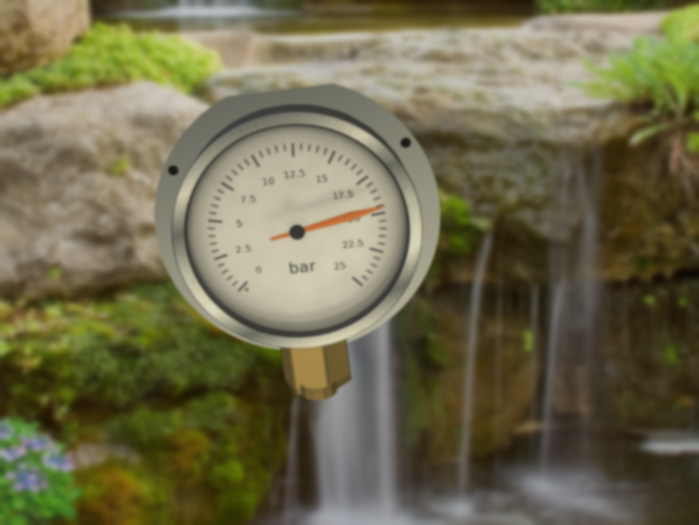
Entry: 19.5 bar
